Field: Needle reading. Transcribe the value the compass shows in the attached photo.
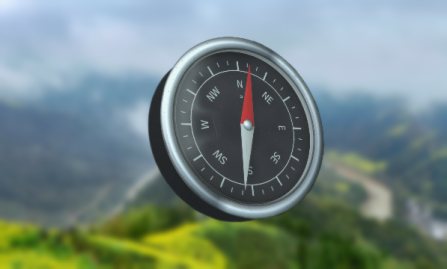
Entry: 10 °
